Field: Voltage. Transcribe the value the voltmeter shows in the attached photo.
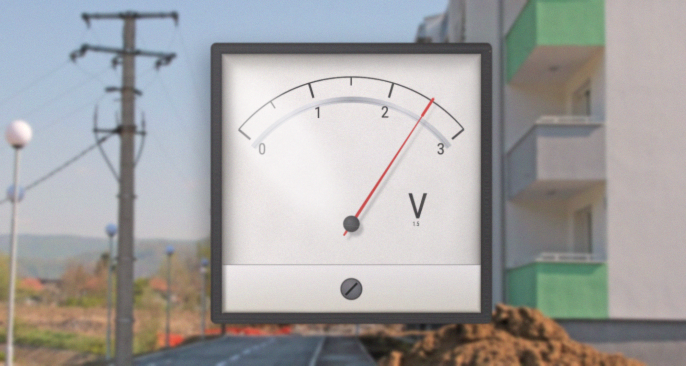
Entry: 2.5 V
